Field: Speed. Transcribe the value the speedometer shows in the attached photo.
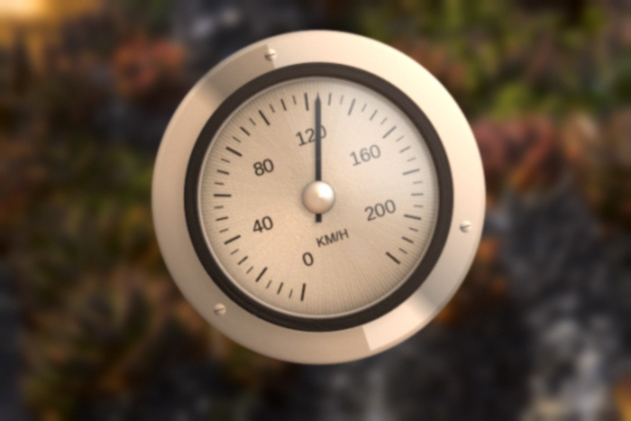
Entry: 125 km/h
